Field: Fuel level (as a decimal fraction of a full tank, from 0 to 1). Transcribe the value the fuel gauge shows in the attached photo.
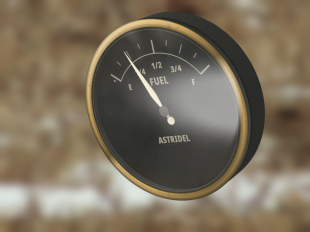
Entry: 0.25
